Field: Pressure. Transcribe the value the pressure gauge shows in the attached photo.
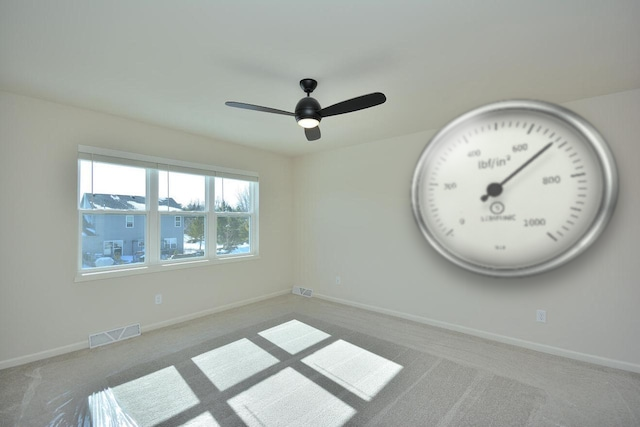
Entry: 680 psi
